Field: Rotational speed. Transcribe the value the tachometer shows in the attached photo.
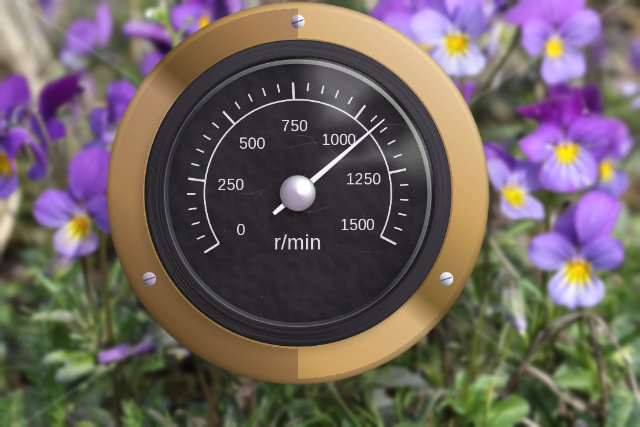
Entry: 1075 rpm
